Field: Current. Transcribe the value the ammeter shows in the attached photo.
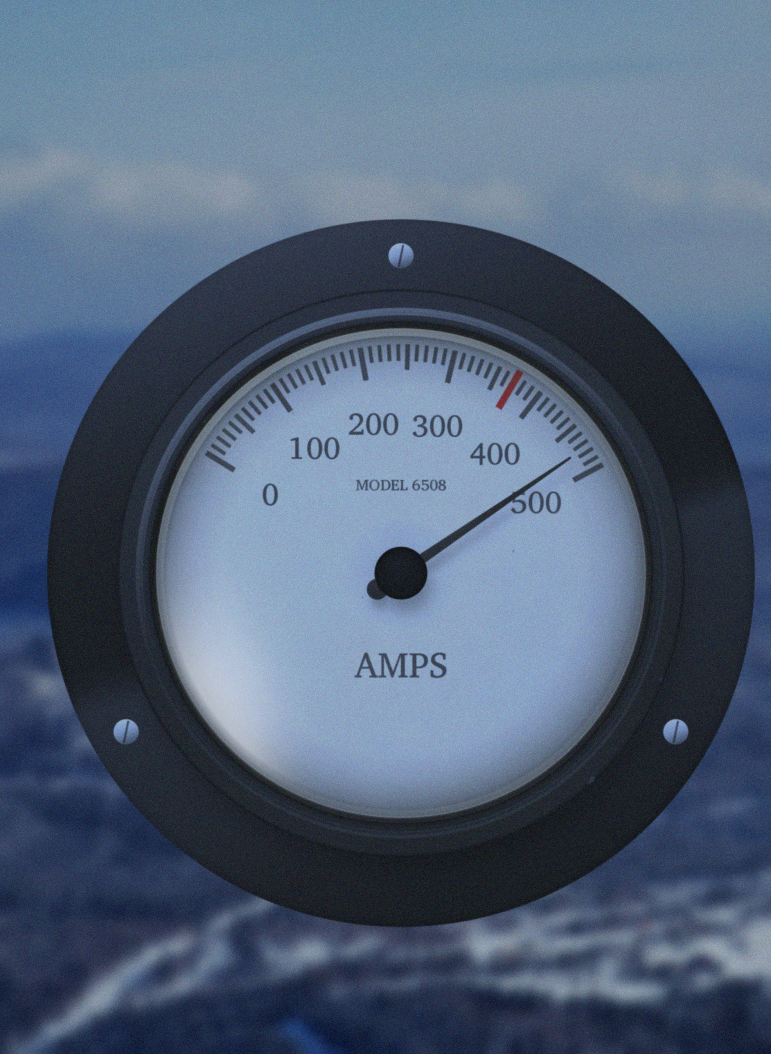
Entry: 475 A
